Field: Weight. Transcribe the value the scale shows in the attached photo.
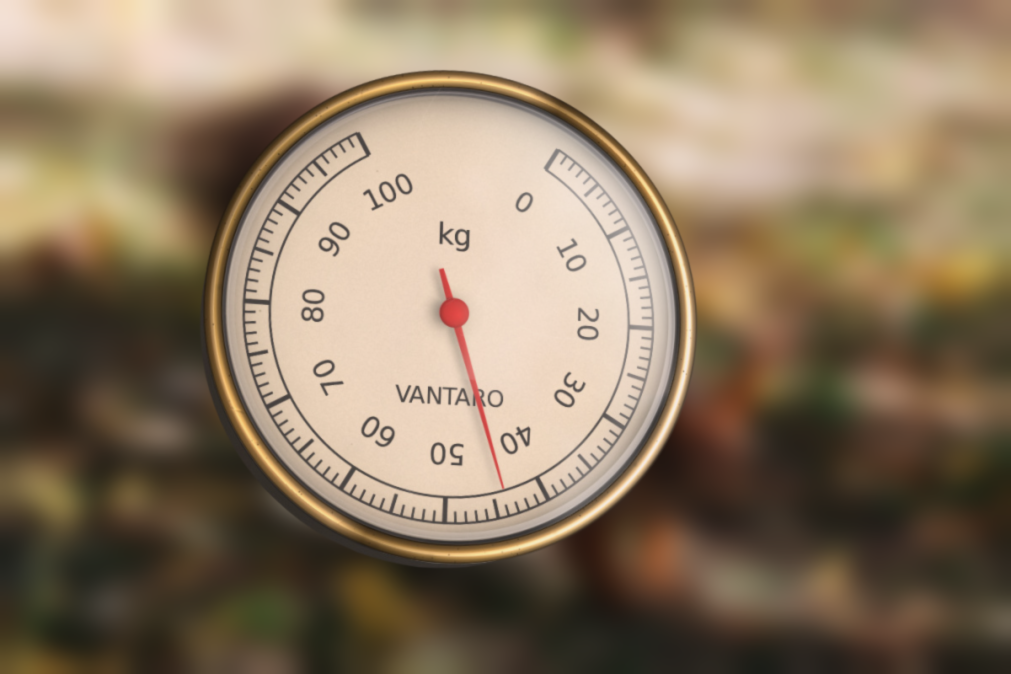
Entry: 44 kg
